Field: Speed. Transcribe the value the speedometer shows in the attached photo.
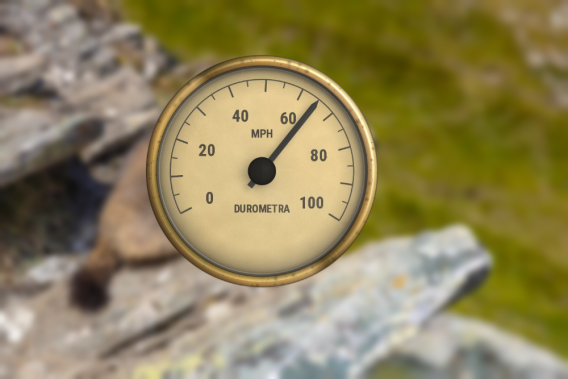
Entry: 65 mph
